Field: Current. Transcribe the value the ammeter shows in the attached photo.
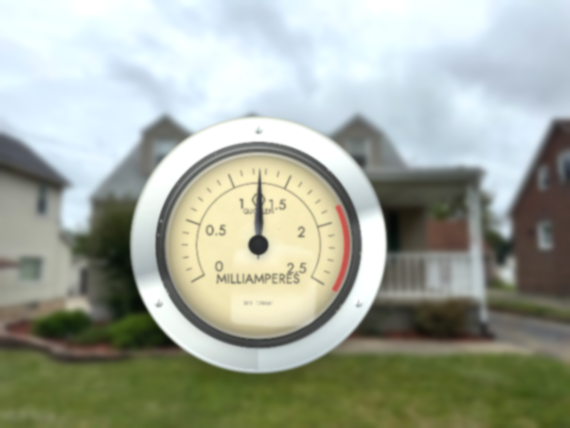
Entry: 1.25 mA
